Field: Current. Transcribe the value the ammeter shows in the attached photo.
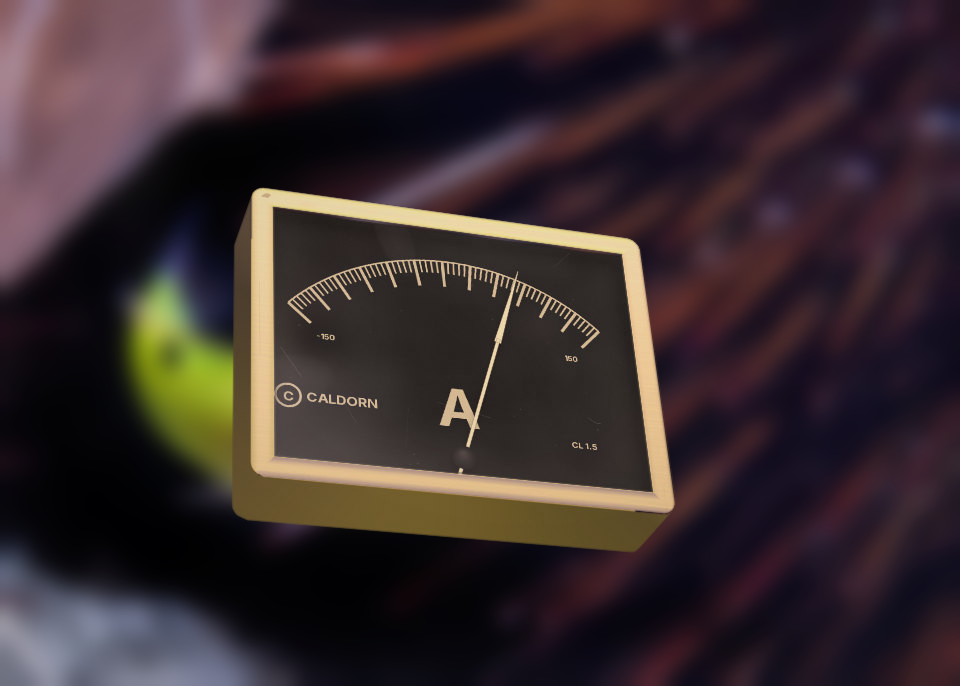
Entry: 65 A
